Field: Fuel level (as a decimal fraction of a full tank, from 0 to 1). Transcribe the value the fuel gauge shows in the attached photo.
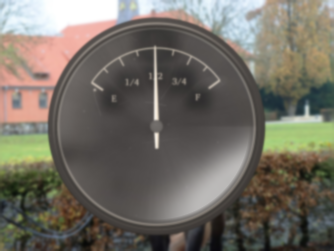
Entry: 0.5
